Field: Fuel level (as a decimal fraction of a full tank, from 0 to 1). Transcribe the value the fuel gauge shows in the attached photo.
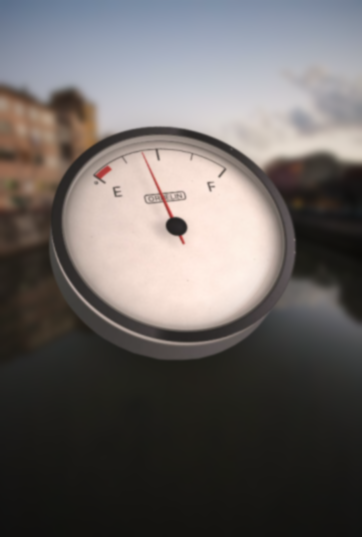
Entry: 0.375
